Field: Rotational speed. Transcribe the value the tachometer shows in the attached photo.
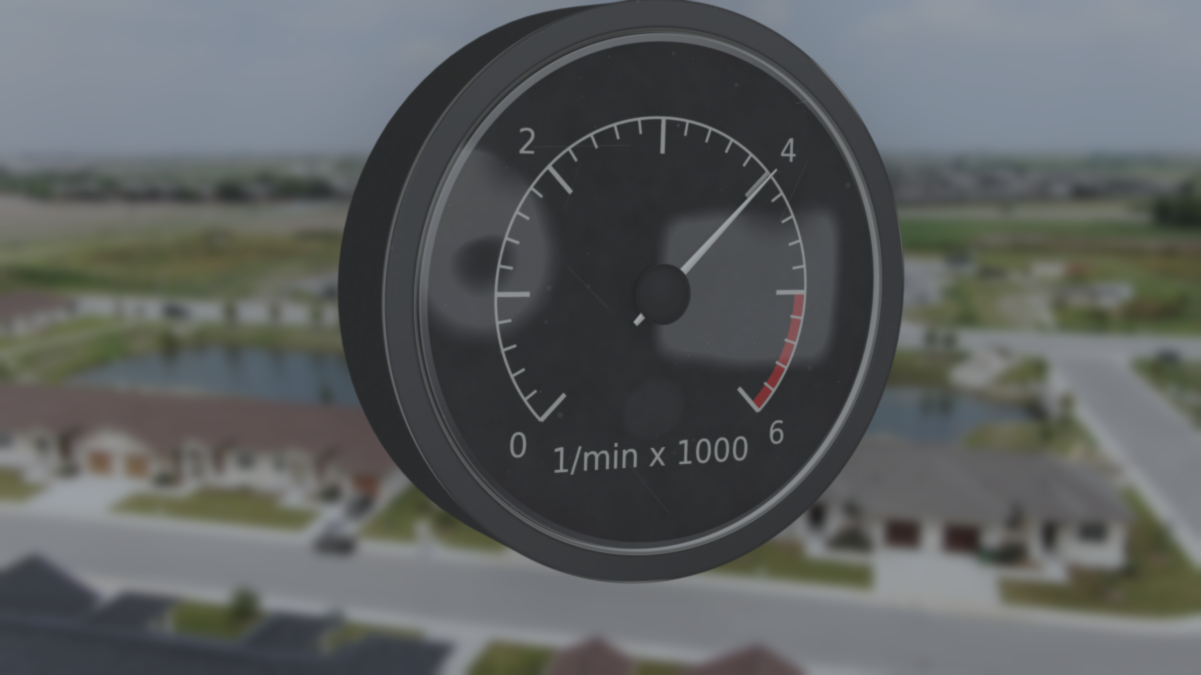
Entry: 4000 rpm
